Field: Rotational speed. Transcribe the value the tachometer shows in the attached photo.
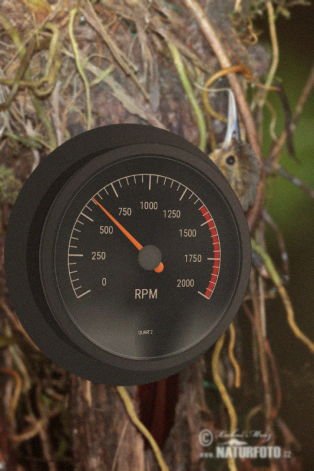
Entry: 600 rpm
